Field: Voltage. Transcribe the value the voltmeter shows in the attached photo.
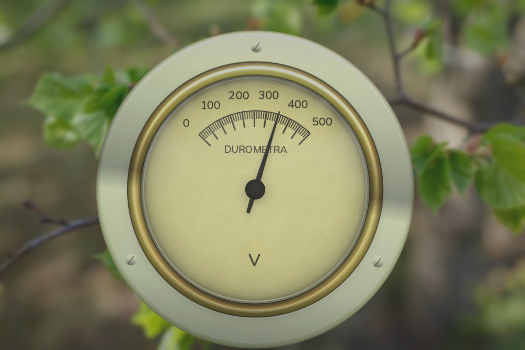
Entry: 350 V
